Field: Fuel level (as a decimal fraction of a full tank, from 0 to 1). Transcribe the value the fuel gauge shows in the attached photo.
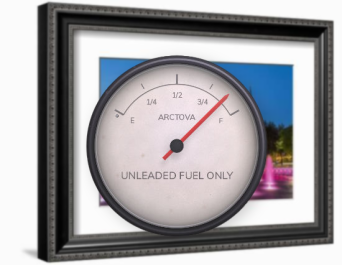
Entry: 0.875
